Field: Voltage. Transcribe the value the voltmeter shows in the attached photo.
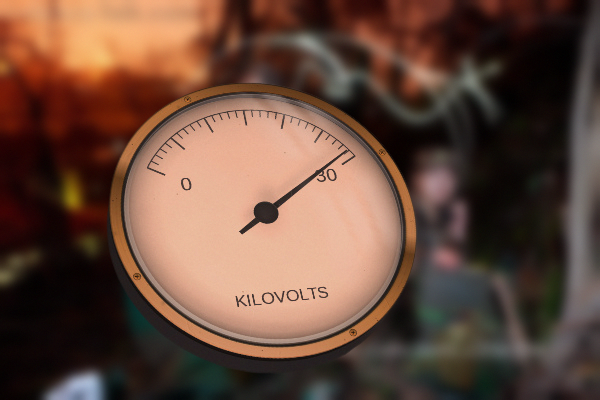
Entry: 29 kV
